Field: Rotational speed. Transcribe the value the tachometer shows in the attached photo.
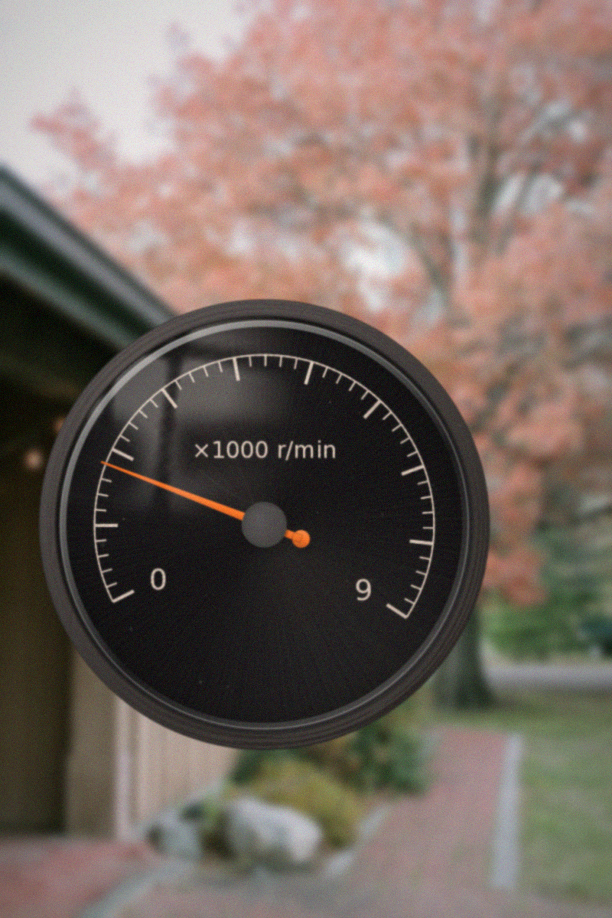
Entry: 1800 rpm
